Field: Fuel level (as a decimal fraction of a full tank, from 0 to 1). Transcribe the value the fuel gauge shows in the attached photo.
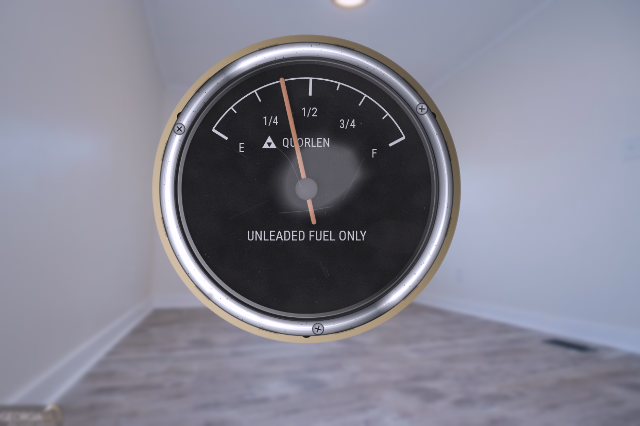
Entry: 0.375
